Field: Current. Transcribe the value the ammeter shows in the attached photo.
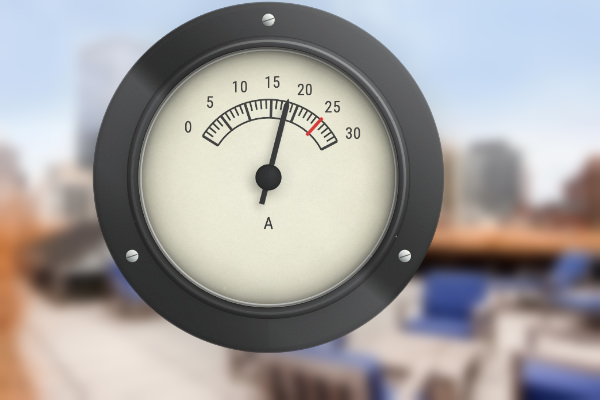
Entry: 18 A
